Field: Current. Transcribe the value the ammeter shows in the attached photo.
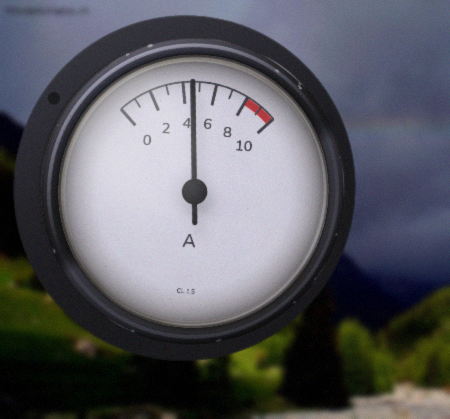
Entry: 4.5 A
